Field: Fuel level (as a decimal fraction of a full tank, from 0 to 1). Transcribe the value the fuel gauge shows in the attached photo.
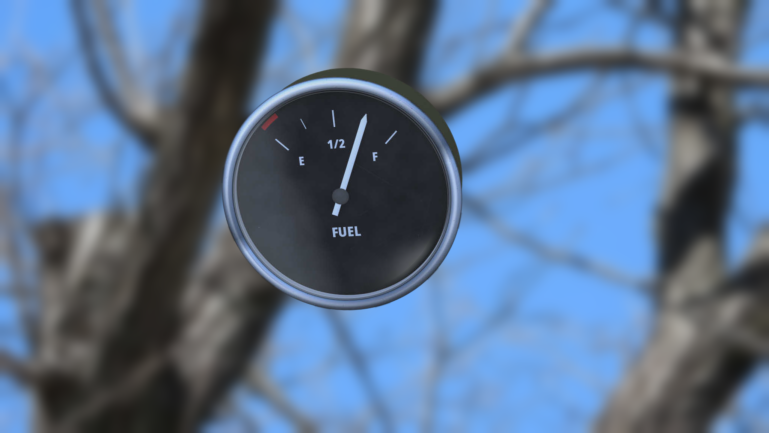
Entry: 0.75
